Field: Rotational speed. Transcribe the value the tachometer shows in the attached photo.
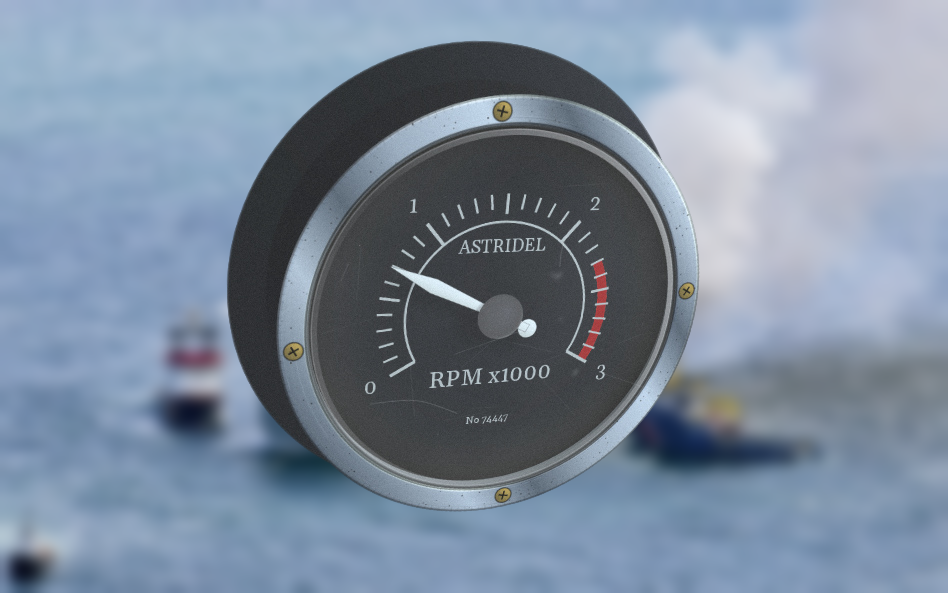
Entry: 700 rpm
